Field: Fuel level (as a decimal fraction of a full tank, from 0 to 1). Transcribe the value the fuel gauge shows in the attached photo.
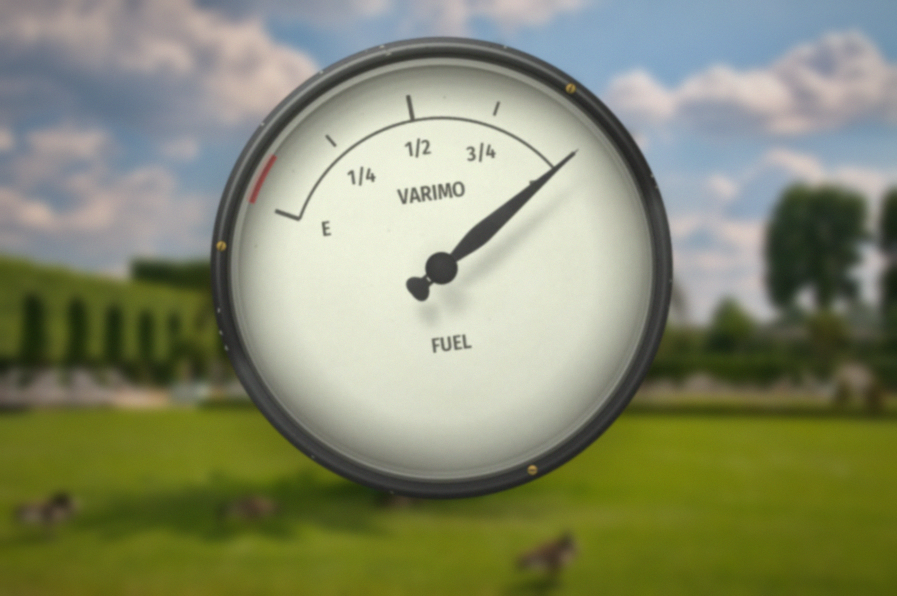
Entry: 1
